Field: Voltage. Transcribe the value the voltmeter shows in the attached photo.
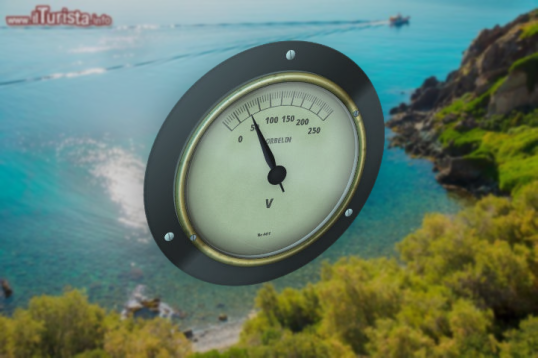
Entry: 50 V
